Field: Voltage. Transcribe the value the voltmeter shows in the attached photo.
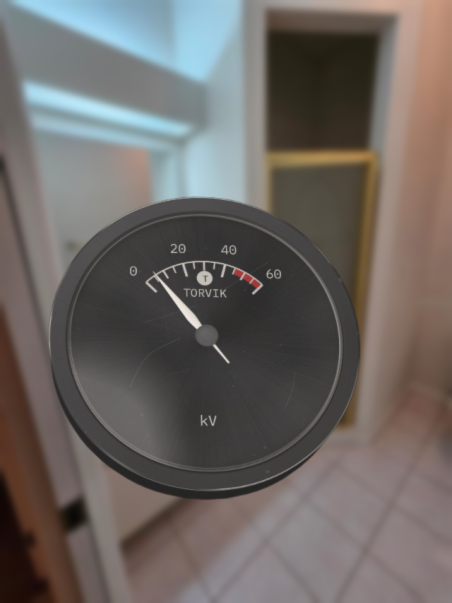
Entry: 5 kV
